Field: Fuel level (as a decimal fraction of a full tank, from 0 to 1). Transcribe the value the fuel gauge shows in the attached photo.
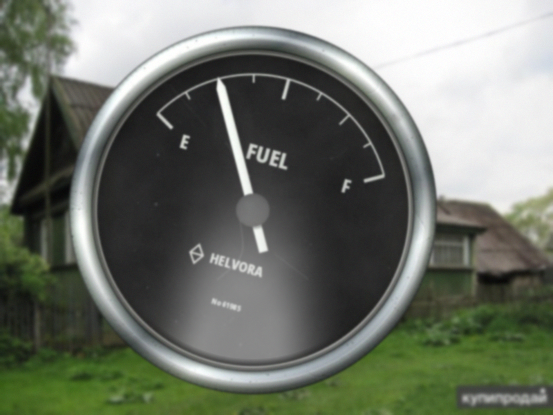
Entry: 0.25
